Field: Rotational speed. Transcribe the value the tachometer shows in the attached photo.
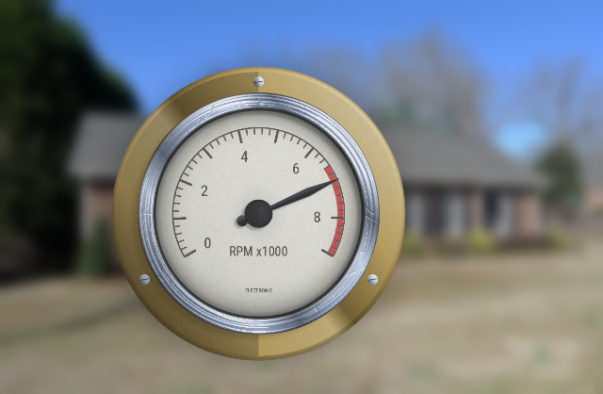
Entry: 7000 rpm
